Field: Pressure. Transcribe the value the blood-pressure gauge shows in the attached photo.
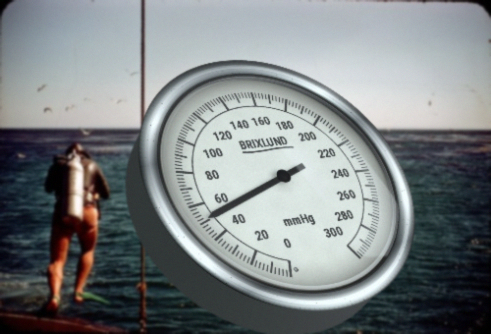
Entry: 50 mmHg
